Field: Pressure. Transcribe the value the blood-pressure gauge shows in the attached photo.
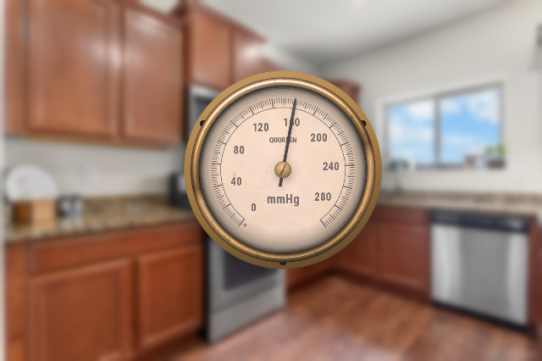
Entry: 160 mmHg
